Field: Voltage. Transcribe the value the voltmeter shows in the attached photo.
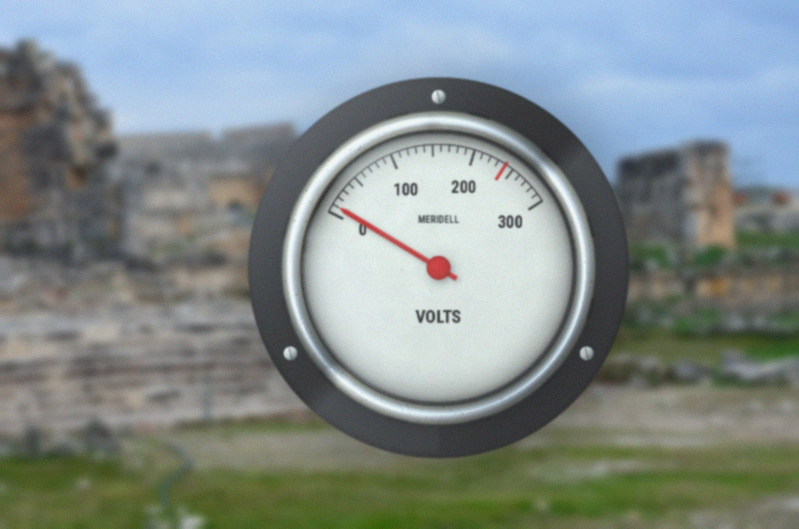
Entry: 10 V
